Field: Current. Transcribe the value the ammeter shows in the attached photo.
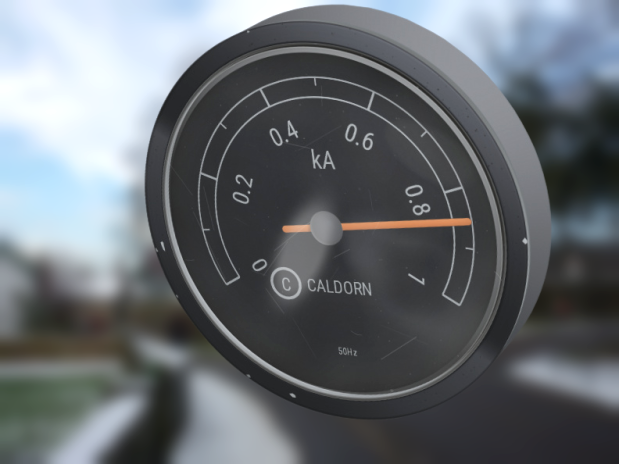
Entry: 0.85 kA
